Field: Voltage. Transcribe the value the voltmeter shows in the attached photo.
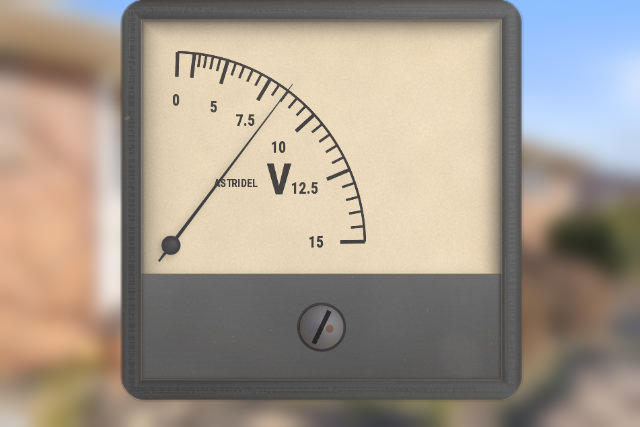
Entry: 8.5 V
